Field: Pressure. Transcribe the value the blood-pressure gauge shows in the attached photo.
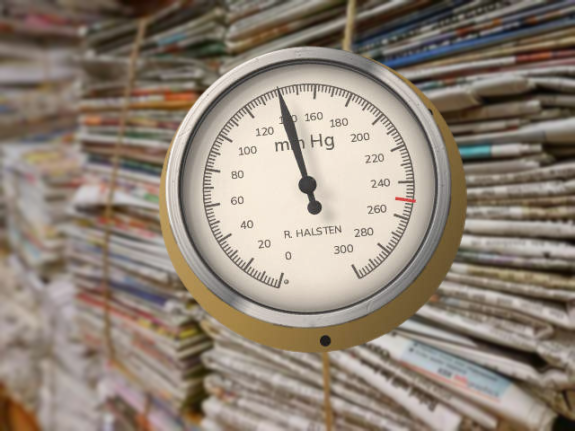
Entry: 140 mmHg
